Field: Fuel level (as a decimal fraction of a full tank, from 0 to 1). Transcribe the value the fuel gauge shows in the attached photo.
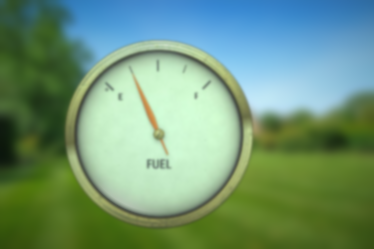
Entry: 0.25
